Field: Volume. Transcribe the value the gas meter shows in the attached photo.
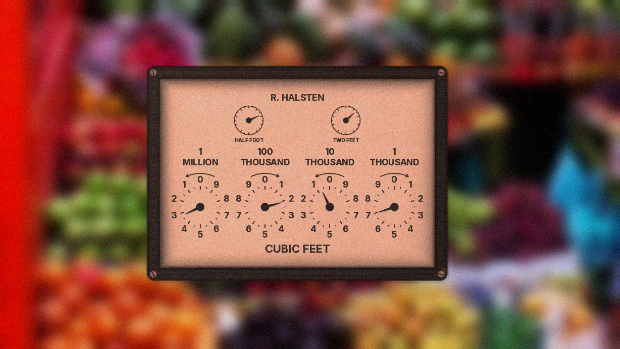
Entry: 320700 ft³
